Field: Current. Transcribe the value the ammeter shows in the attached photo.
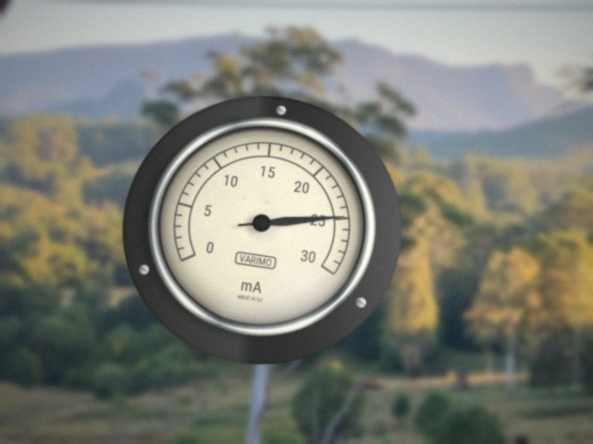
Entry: 25 mA
